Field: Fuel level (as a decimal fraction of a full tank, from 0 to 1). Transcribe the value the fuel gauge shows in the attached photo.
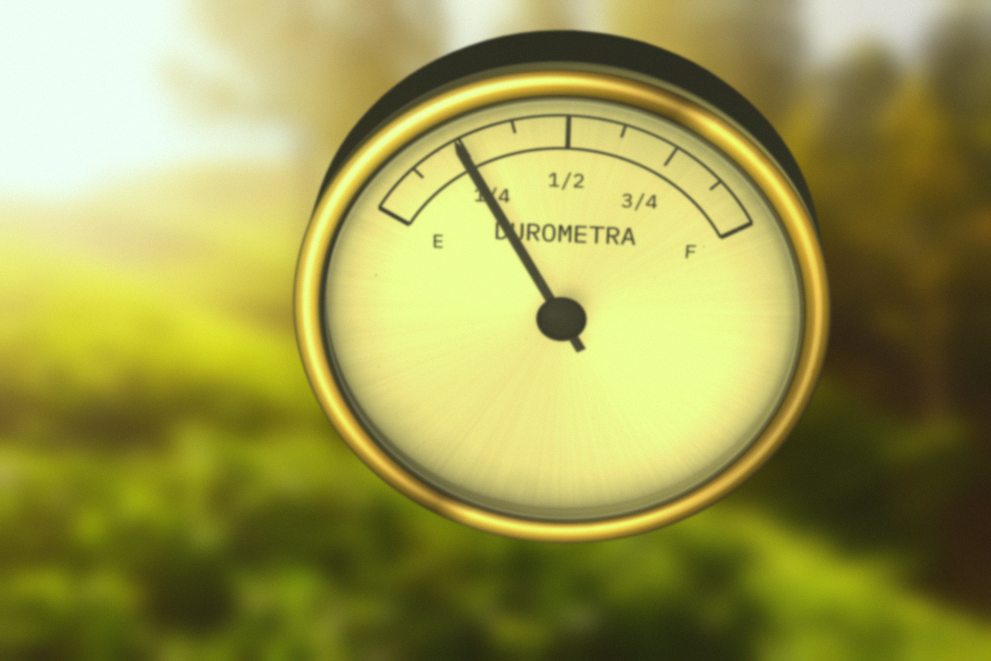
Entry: 0.25
